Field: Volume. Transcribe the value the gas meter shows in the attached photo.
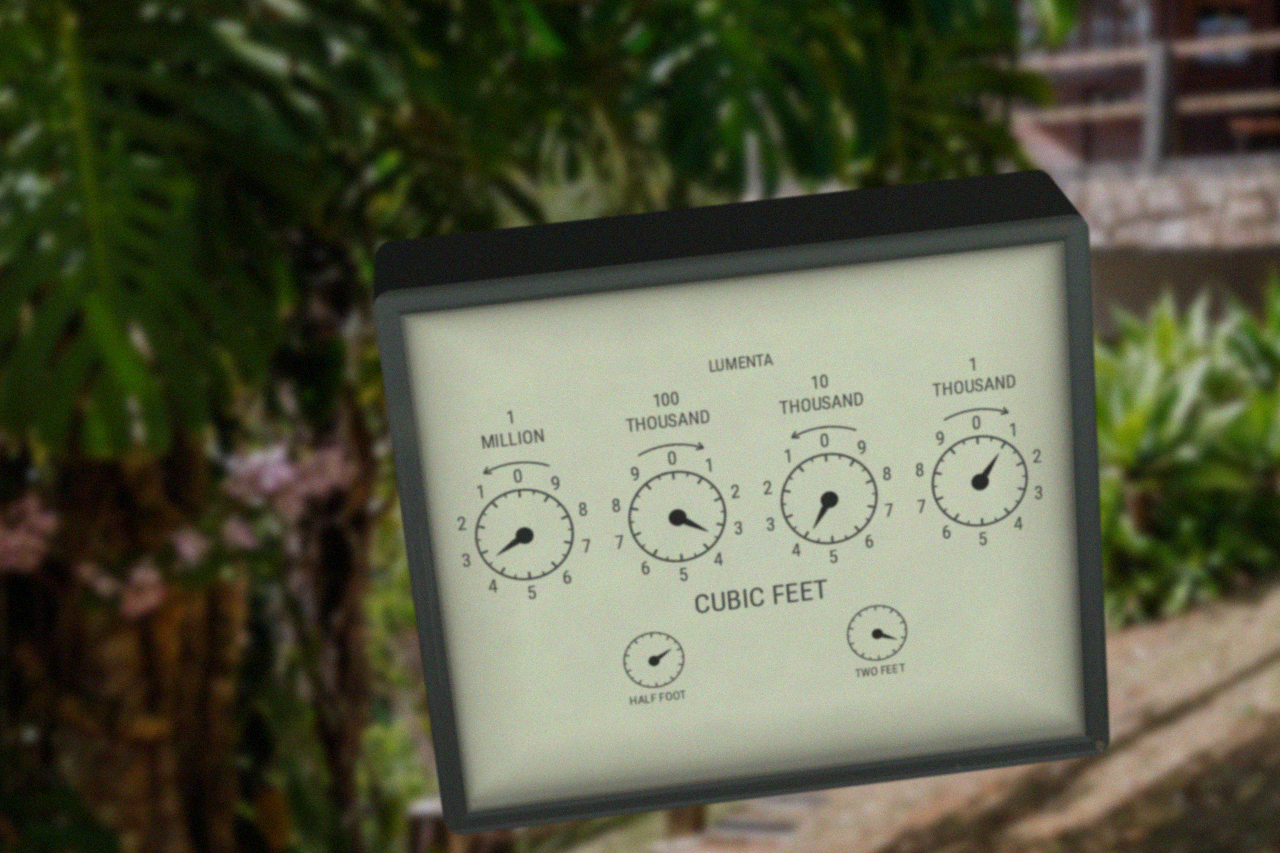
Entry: 334100 ft³
